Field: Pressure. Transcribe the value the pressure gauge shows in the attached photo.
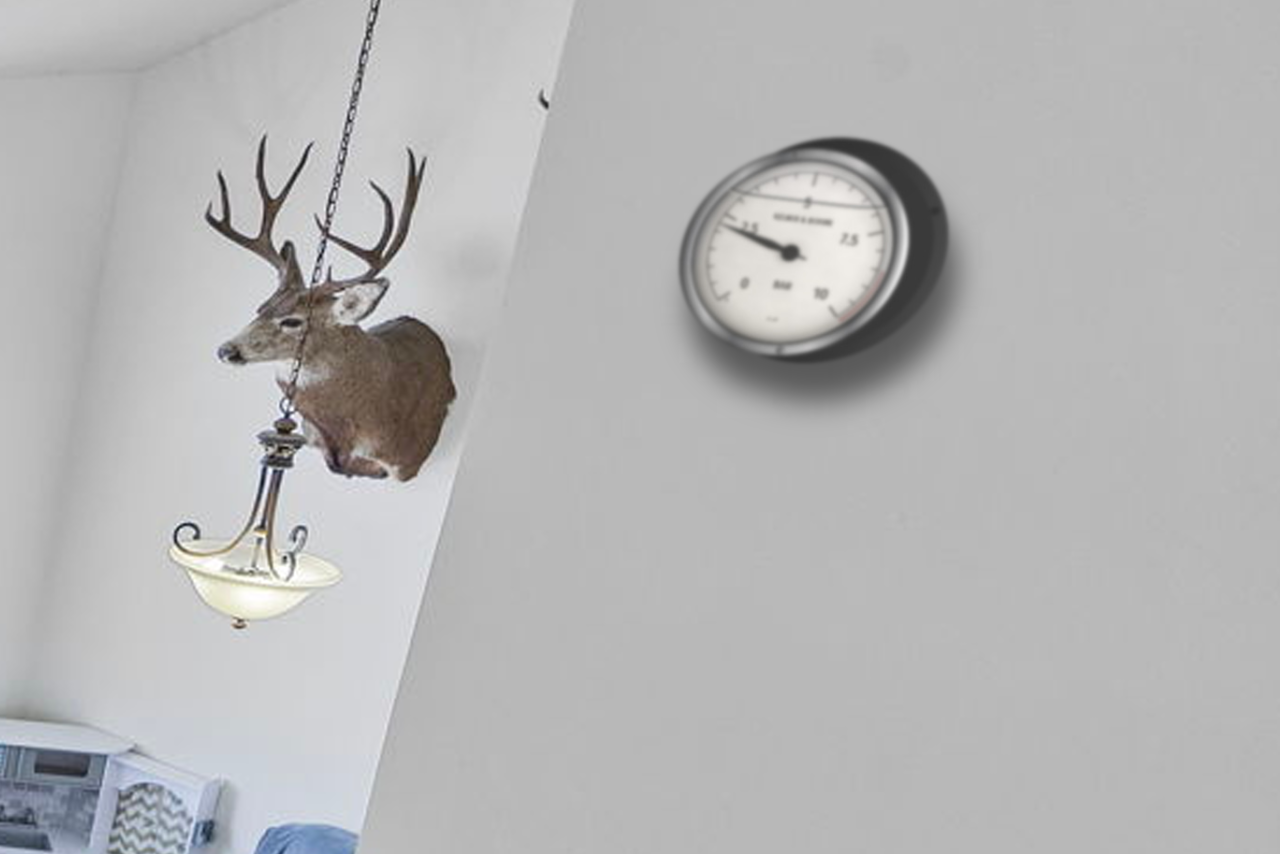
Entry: 2.25 bar
